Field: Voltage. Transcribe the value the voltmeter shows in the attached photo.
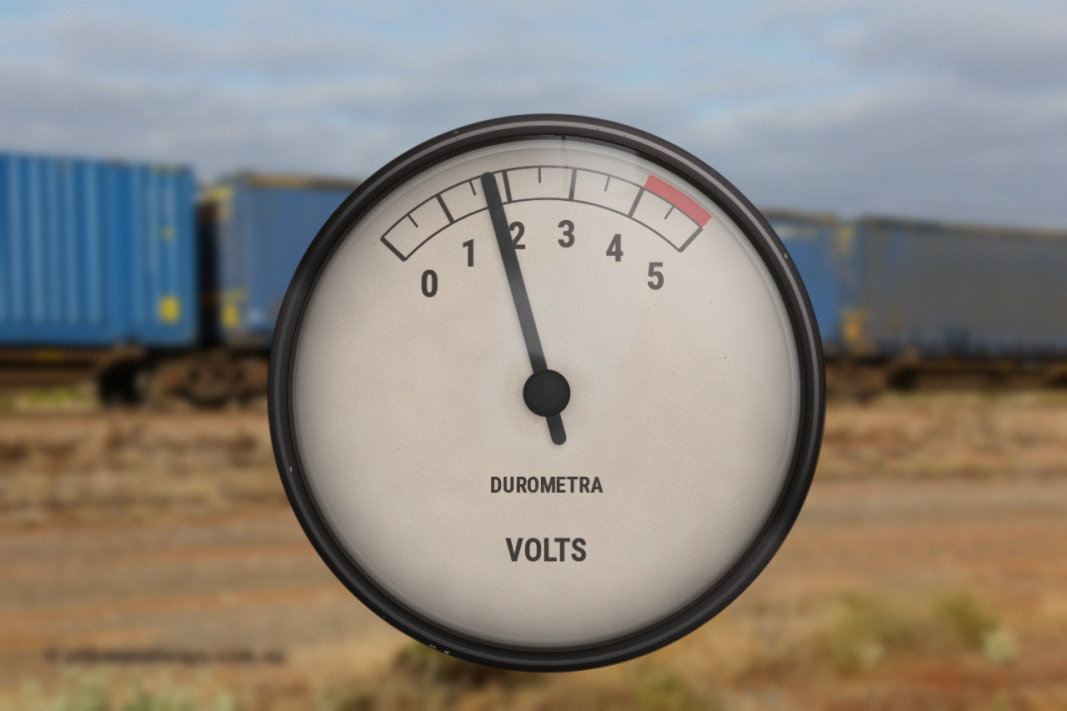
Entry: 1.75 V
